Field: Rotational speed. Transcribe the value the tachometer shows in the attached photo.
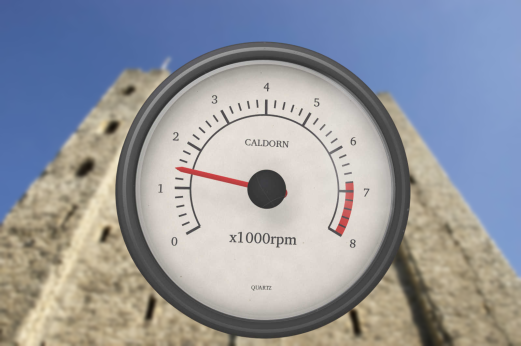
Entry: 1400 rpm
